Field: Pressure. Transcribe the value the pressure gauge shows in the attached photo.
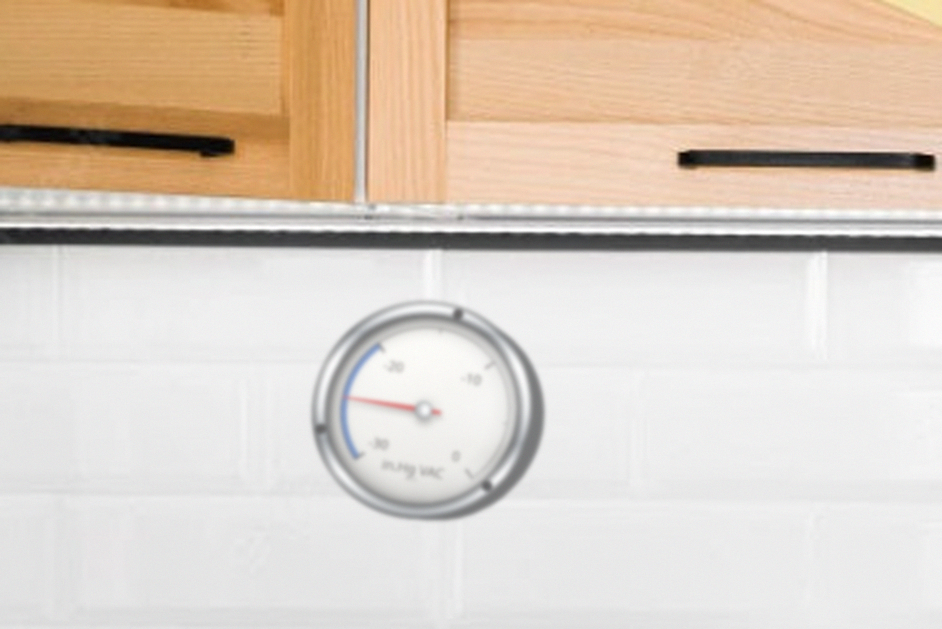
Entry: -25 inHg
